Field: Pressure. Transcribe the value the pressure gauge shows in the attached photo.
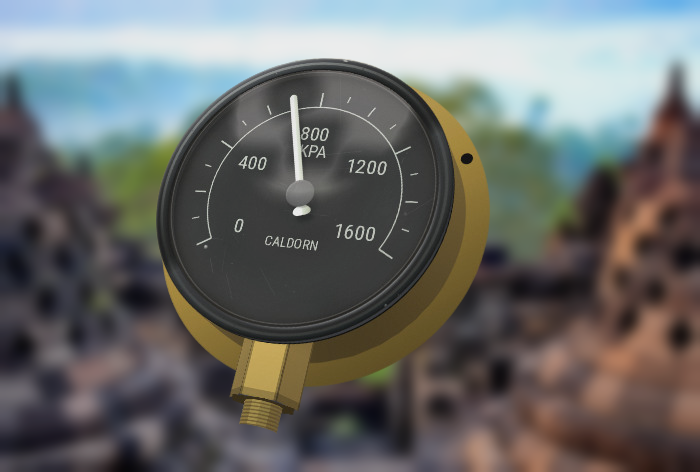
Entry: 700 kPa
